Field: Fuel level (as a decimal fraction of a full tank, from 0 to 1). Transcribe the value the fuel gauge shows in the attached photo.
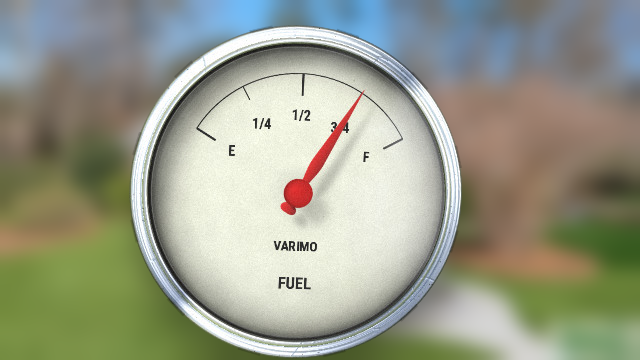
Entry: 0.75
